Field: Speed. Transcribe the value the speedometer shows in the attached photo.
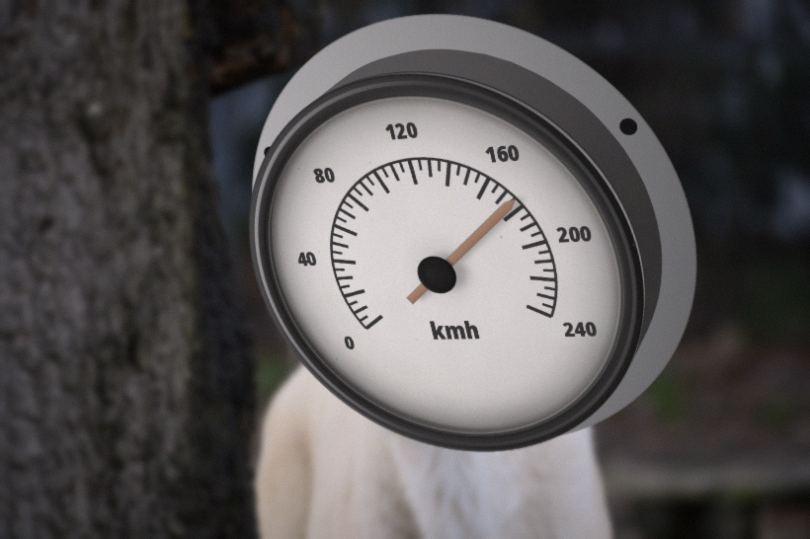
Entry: 175 km/h
